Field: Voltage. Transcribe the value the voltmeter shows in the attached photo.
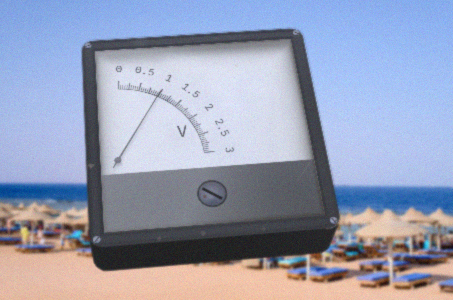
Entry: 1 V
